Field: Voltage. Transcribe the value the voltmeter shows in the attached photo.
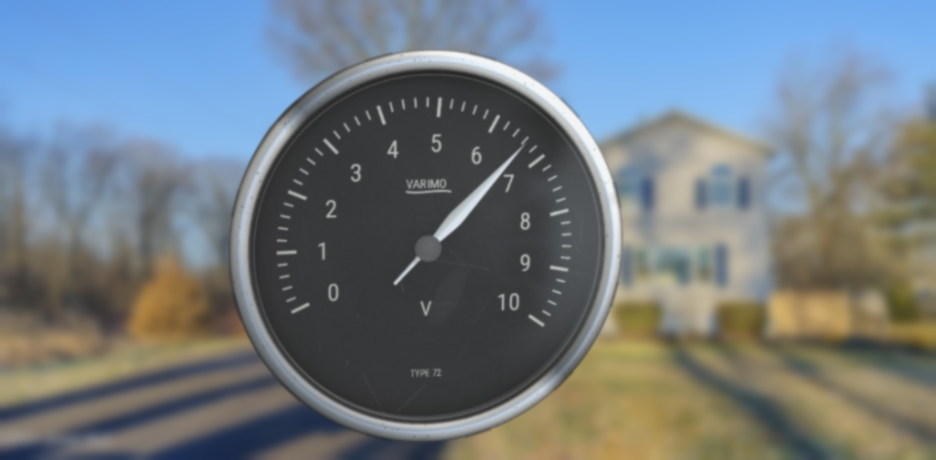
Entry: 6.6 V
